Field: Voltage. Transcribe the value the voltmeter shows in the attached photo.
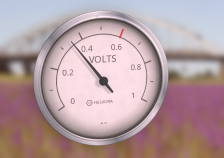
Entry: 0.35 V
